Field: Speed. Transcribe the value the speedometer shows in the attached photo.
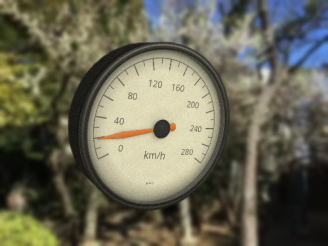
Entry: 20 km/h
